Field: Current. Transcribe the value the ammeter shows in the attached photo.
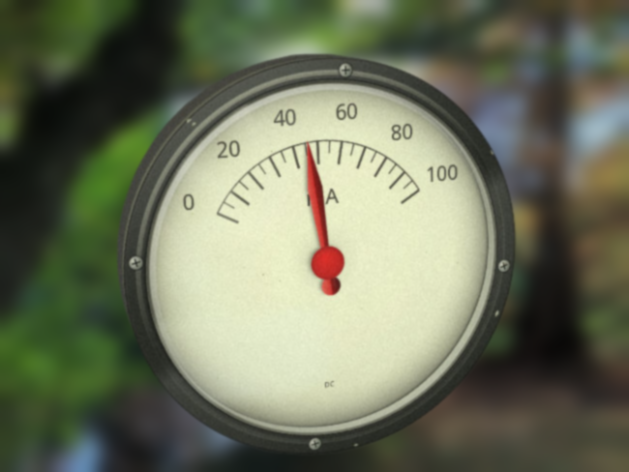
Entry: 45 mA
